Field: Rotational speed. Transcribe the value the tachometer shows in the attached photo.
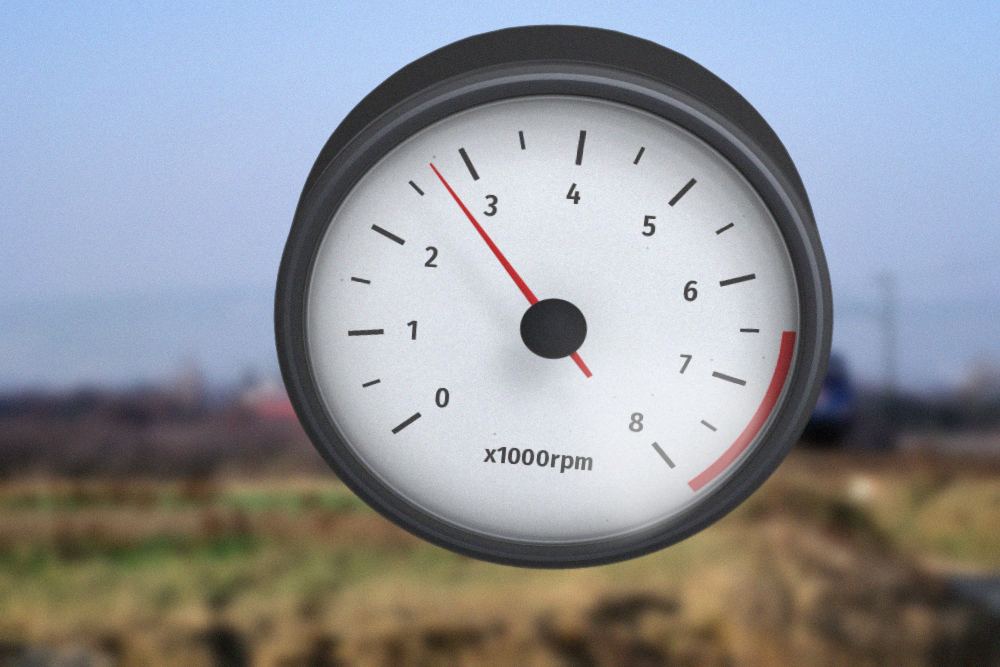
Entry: 2750 rpm
